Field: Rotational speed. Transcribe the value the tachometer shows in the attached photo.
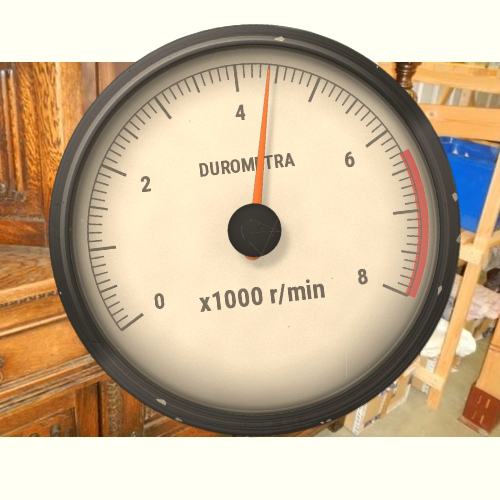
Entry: 4400 rpm
